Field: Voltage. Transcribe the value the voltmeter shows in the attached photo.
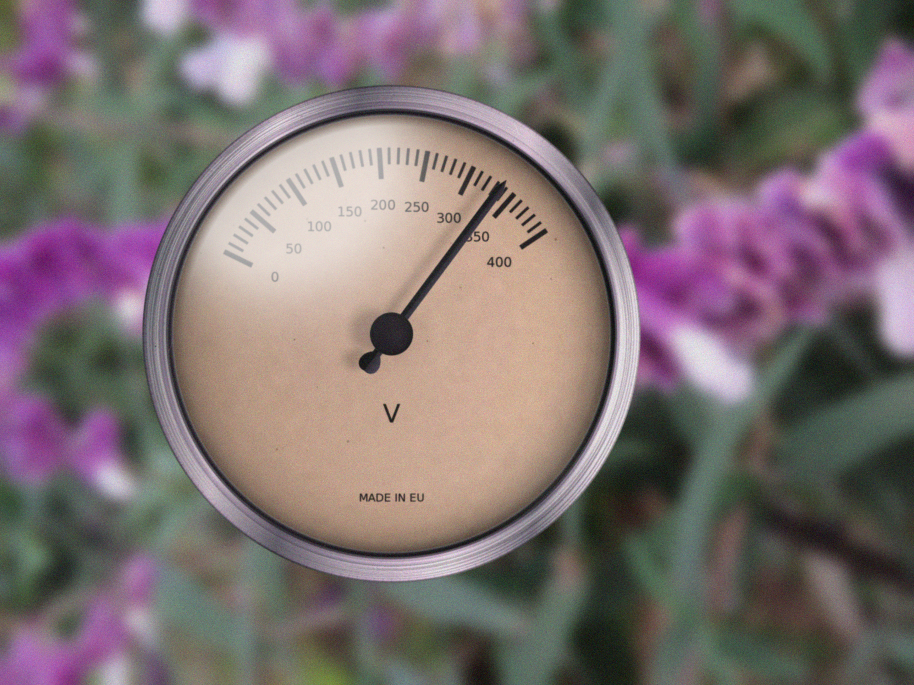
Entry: 335 V
